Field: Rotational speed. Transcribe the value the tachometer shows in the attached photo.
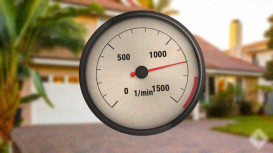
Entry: 1200 rpm
